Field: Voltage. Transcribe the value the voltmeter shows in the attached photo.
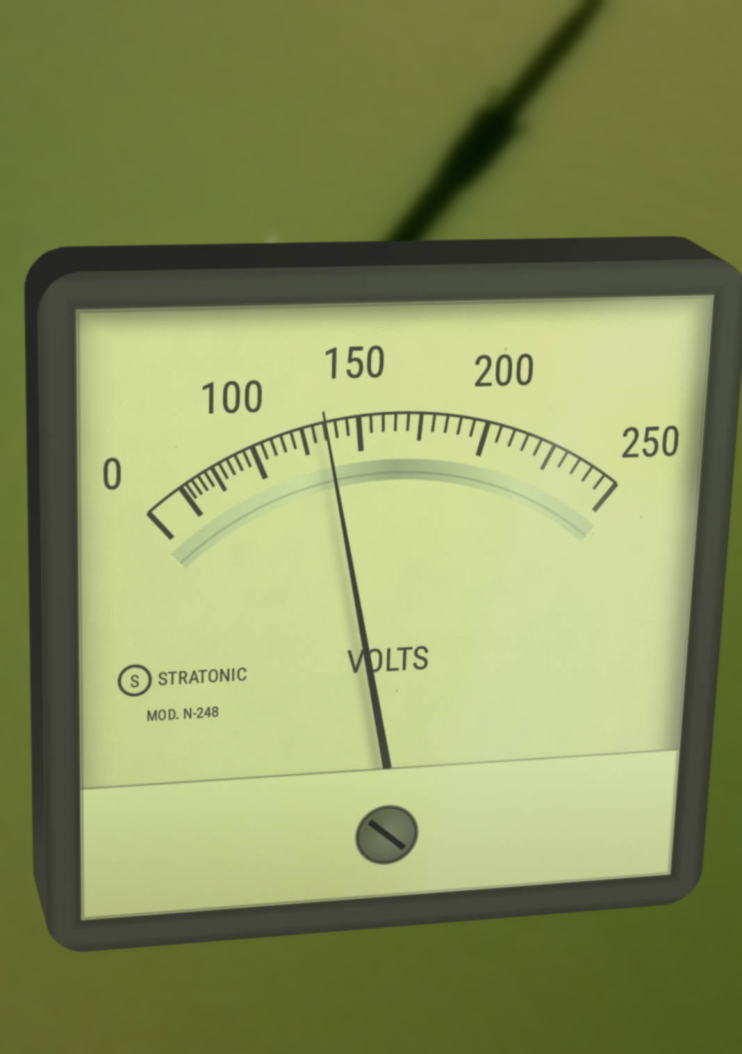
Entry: 135 V
